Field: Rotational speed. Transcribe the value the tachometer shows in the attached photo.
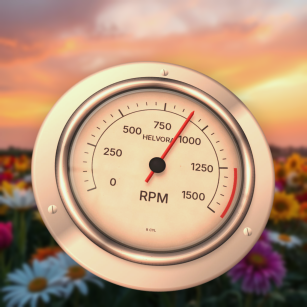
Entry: 900 rpm
